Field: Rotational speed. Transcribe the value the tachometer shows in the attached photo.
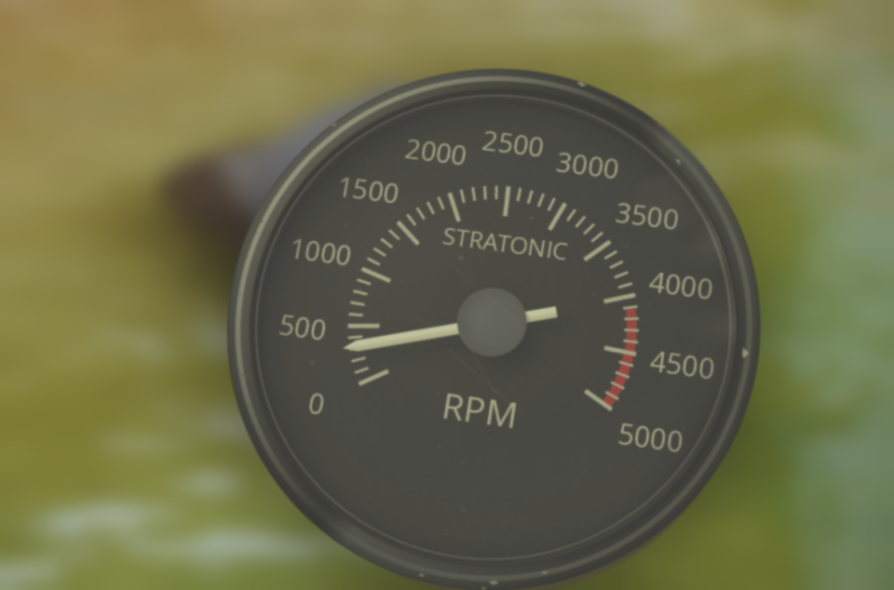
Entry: 300 rpm
